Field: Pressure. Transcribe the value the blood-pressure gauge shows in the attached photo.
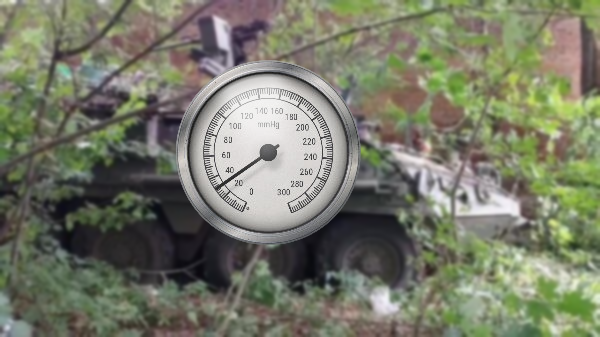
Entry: 30 mmHg
